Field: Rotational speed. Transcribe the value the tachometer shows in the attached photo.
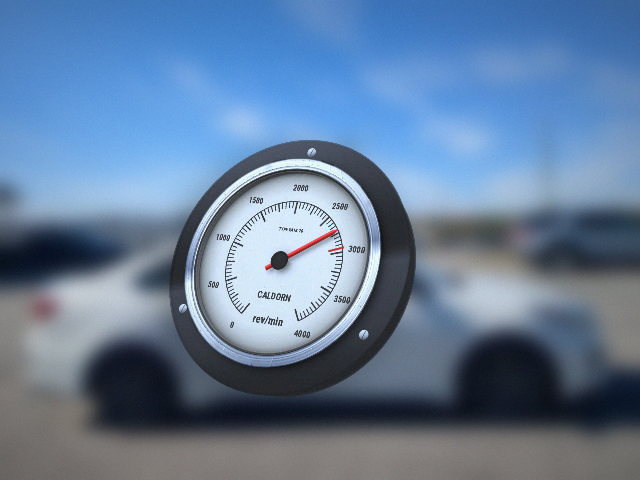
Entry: 2750 rpm
